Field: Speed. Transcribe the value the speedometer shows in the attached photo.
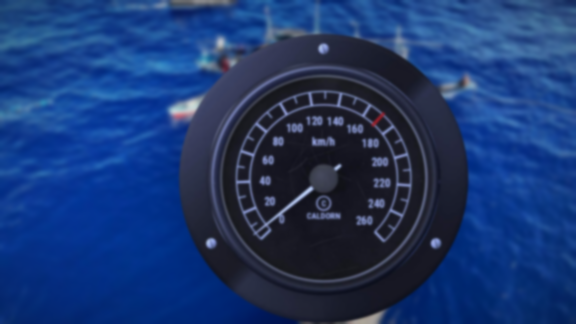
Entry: 5 km/h
